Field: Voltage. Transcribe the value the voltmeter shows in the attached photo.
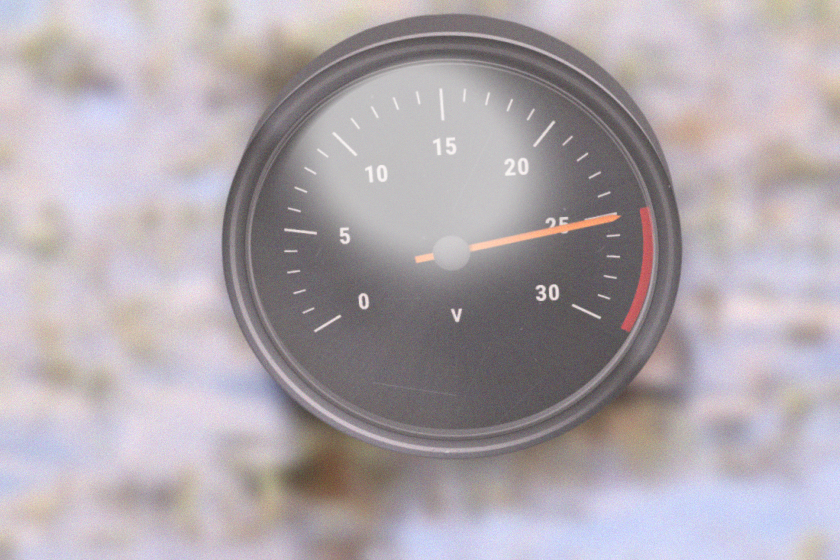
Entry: 25 V
